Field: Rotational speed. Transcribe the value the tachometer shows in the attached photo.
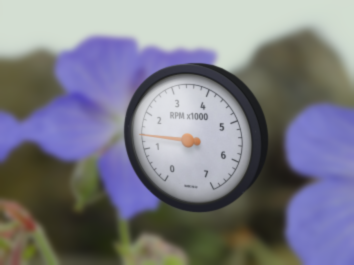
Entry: 1400 rpm
